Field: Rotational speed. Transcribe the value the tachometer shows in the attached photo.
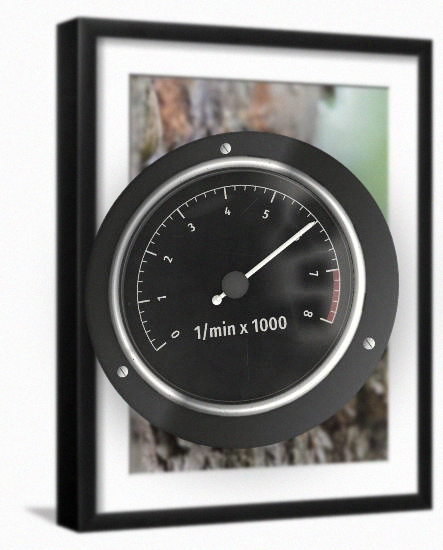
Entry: 6000 rpm
